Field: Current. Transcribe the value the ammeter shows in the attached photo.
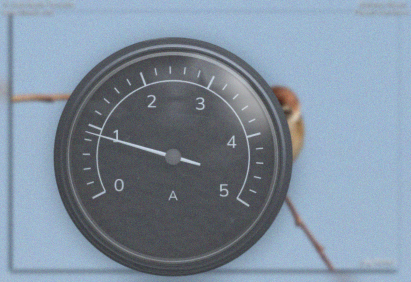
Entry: 0.9 A
